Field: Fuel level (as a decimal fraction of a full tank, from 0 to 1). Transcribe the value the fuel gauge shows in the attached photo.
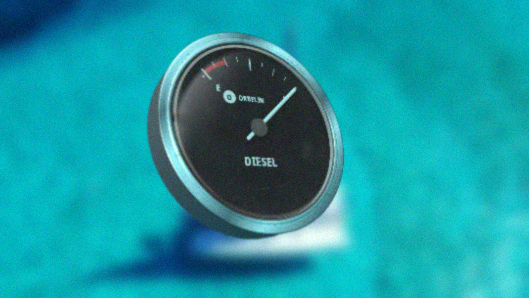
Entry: 1
